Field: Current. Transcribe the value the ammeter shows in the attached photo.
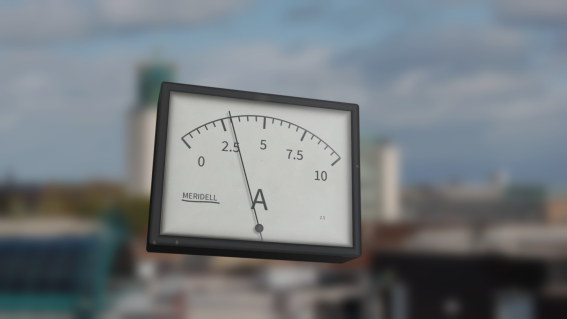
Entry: 3 A
